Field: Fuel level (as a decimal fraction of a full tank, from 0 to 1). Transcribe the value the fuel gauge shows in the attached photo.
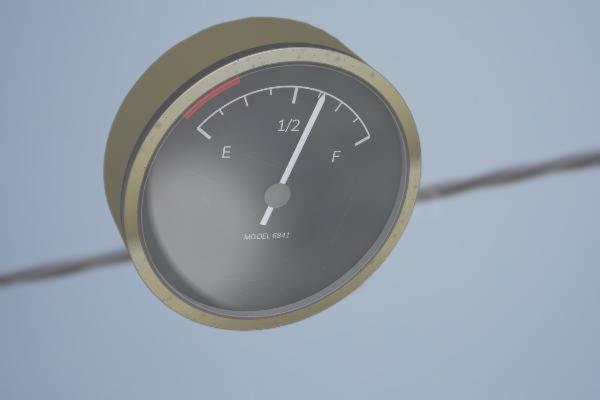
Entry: 0.625
